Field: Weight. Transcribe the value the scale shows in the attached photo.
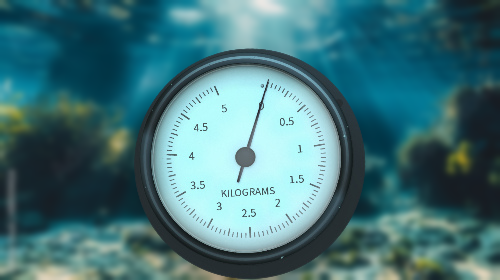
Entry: 0 kg
